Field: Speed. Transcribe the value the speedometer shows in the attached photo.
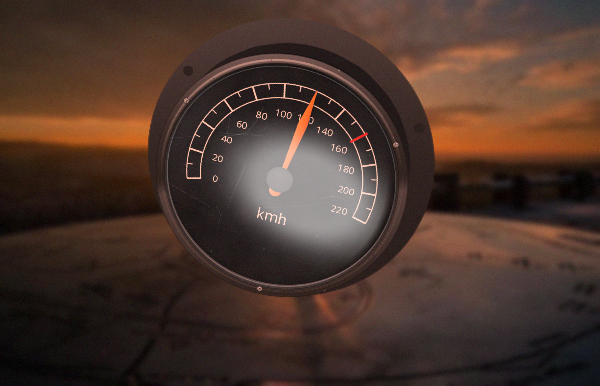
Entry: 120 km/h
